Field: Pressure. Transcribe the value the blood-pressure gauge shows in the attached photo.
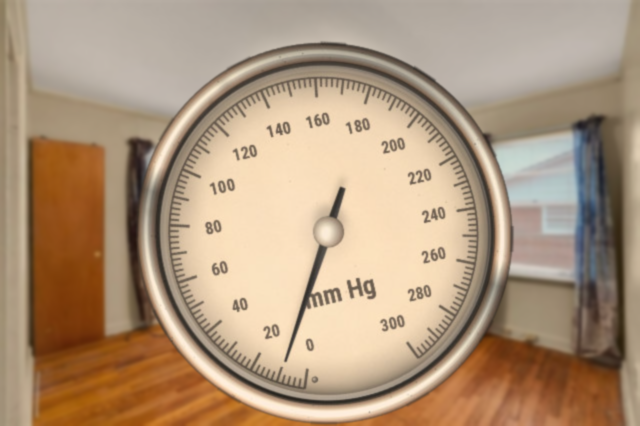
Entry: 10 mmHg
